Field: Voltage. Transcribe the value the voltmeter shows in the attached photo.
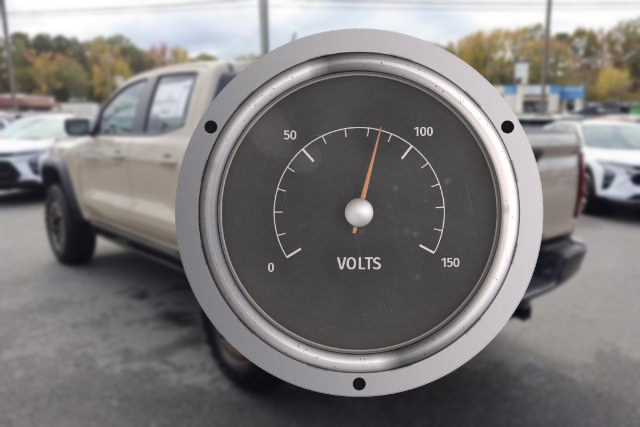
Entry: 85 V
